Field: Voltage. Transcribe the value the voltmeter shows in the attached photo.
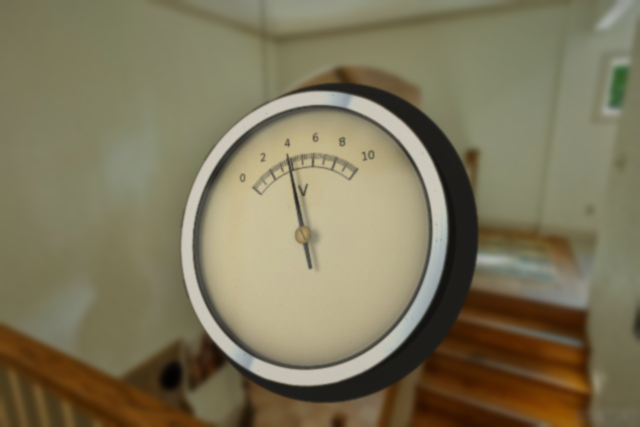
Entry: 4 V
